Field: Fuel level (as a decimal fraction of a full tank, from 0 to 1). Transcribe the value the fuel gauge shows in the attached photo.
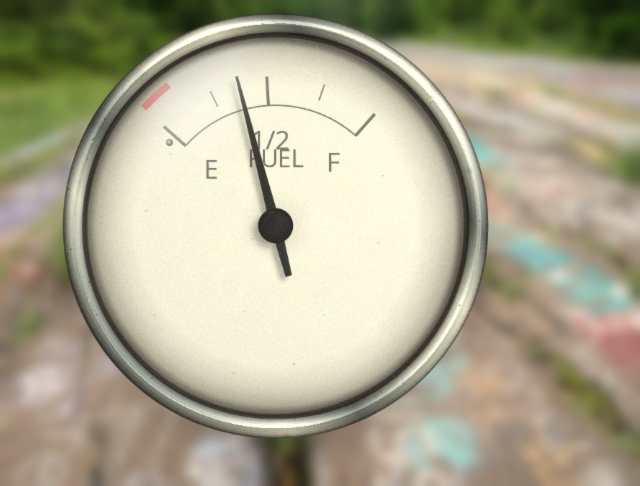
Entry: 0.375
